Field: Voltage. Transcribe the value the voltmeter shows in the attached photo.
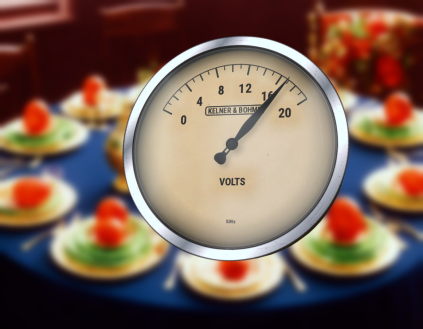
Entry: 17 V
